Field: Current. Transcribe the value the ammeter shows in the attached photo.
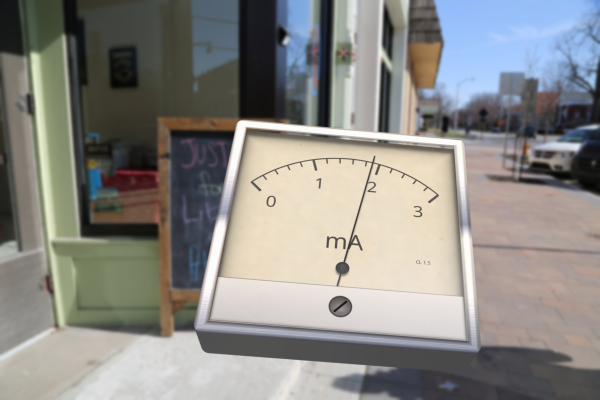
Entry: 1.9 mA
